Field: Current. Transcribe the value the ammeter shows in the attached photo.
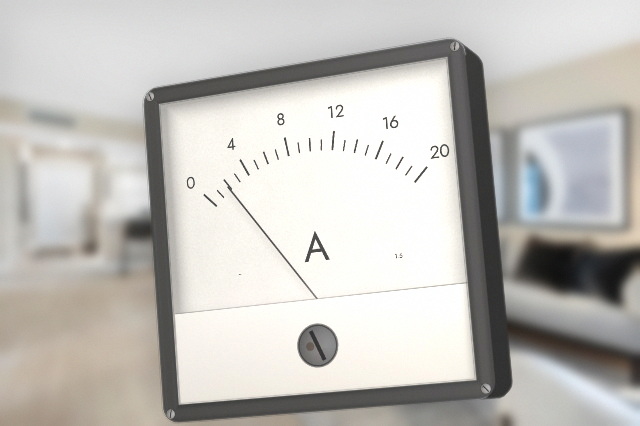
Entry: 2 A
